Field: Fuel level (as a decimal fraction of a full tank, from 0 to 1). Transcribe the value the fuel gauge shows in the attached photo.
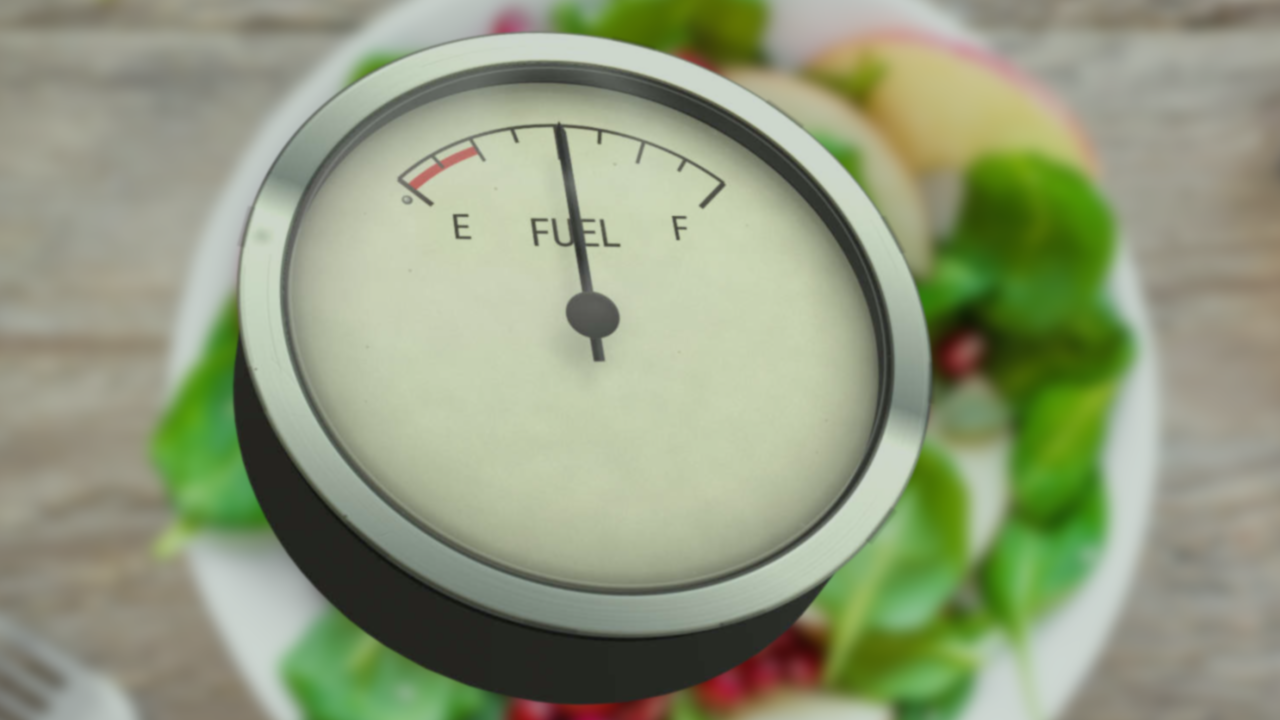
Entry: 0.5
